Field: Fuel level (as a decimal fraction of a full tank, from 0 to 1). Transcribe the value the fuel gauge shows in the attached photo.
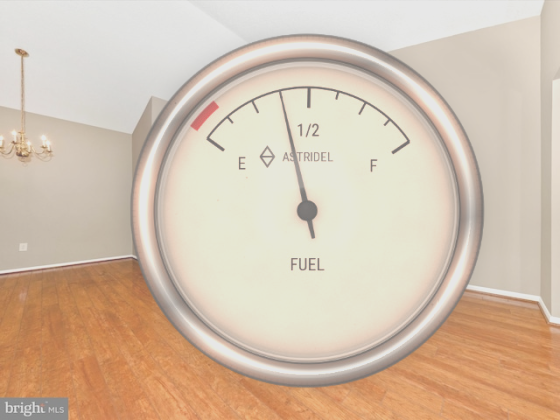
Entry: 0.375
